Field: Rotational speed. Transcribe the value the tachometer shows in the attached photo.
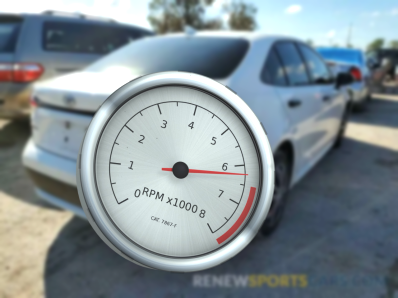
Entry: 6250 rpm
